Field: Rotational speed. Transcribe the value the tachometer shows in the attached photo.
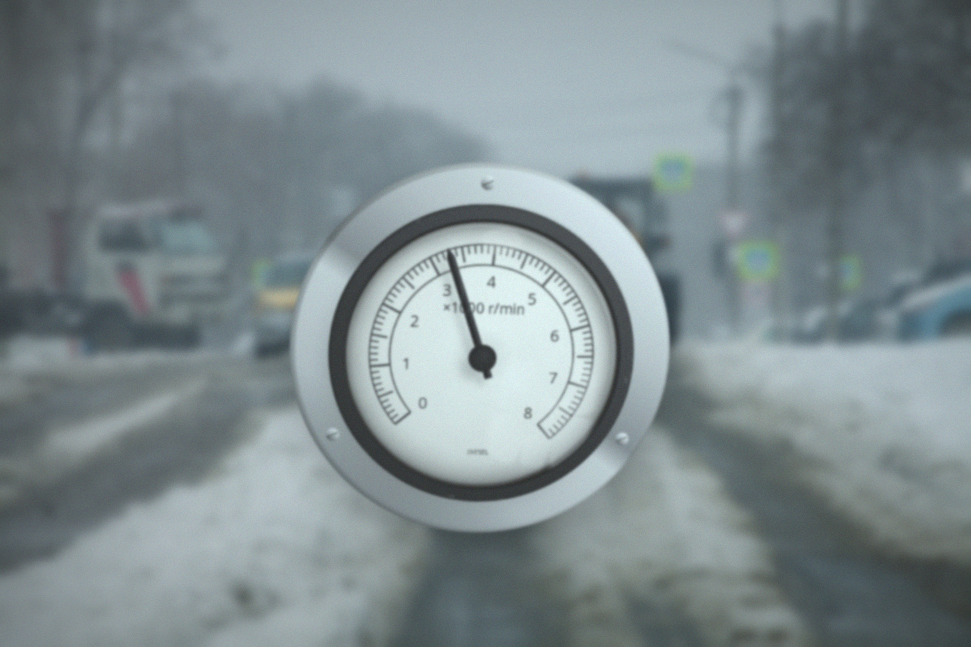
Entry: 3300 rpm
